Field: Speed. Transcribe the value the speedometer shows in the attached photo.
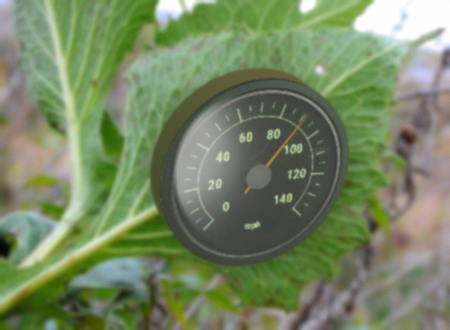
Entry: 90 mph
